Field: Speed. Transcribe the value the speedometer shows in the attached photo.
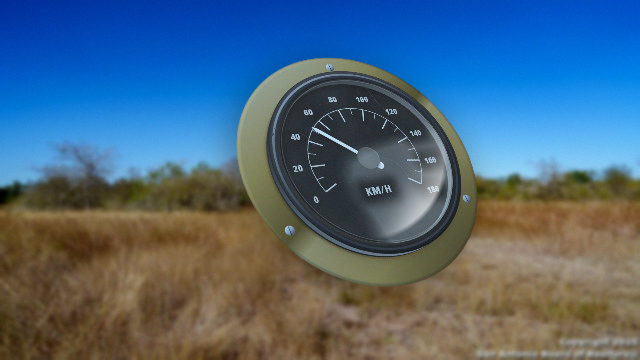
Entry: 50 km/h
